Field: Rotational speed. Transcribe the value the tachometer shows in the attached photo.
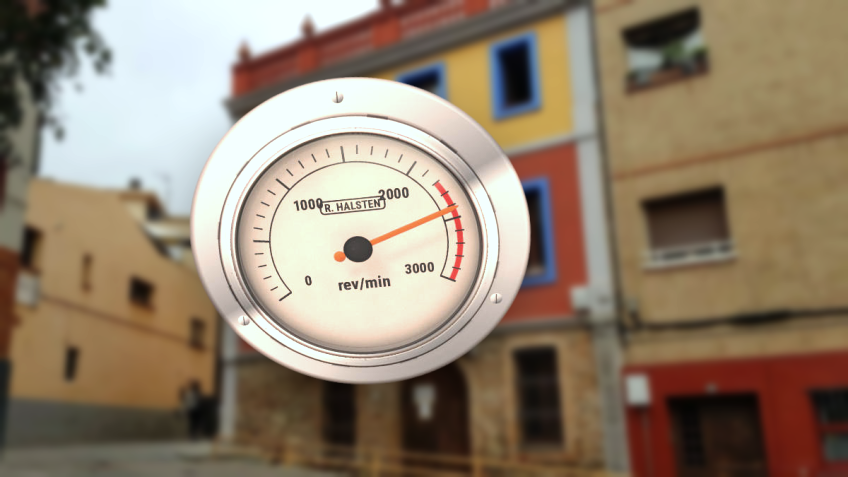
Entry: 2400 rpm
